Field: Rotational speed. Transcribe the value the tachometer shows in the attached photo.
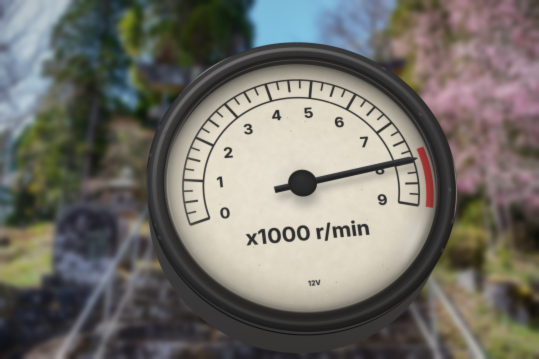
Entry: 8000 rpm
